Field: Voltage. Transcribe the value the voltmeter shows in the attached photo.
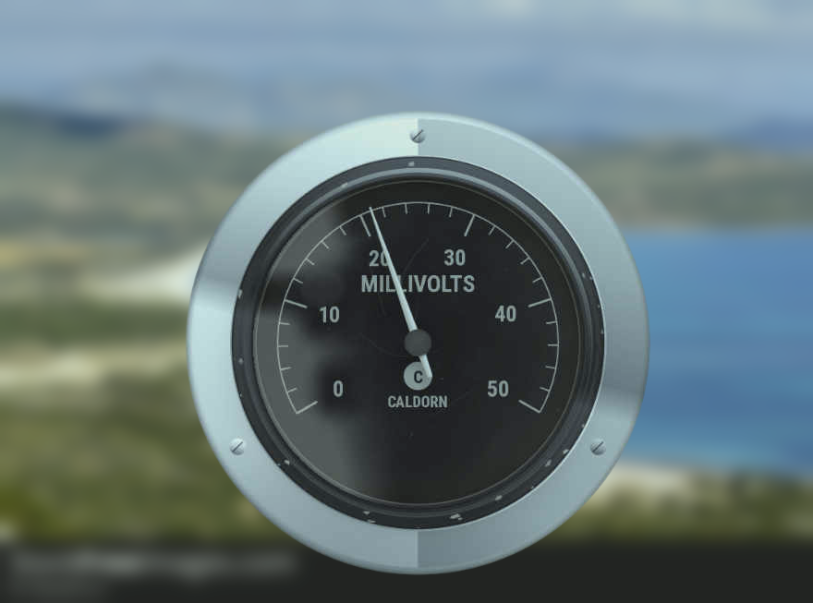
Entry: 21 mV
